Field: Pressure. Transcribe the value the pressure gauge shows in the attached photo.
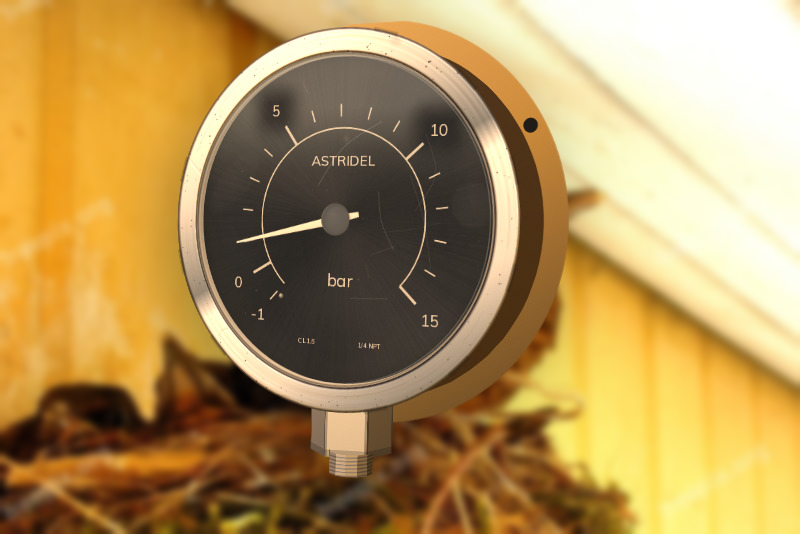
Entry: 1 bar
